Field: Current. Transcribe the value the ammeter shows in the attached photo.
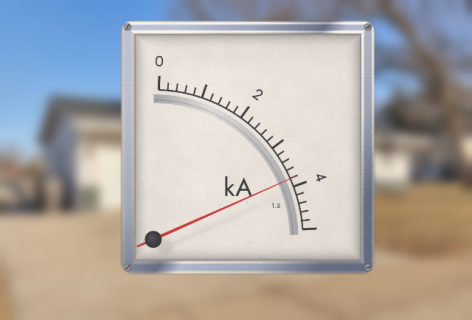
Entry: 3.8 kA
